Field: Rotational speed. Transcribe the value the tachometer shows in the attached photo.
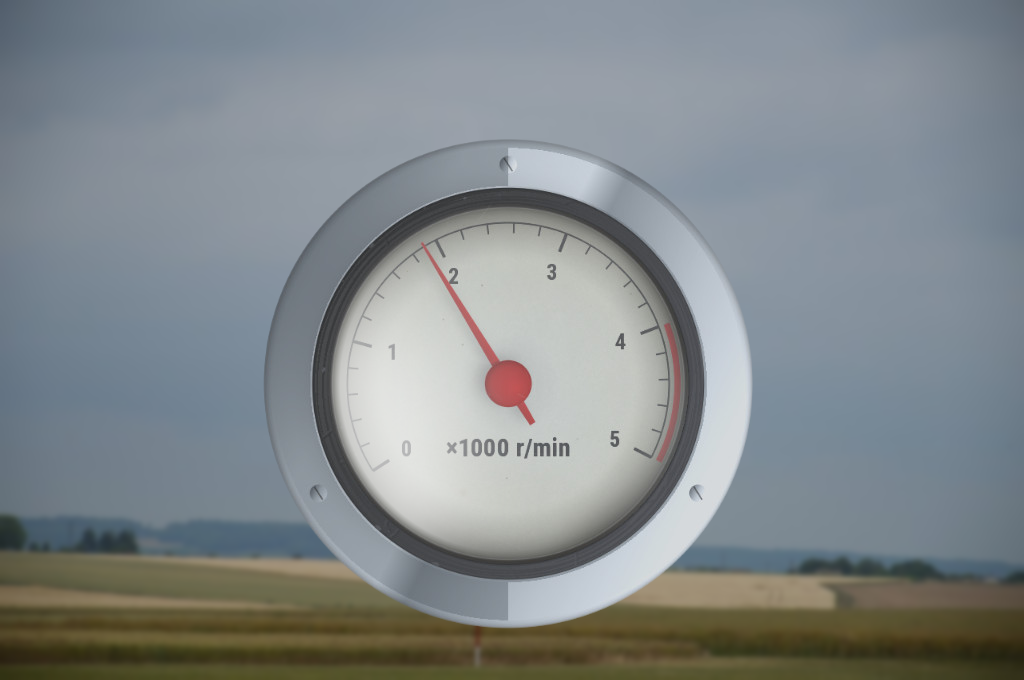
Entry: 1900 rpm
